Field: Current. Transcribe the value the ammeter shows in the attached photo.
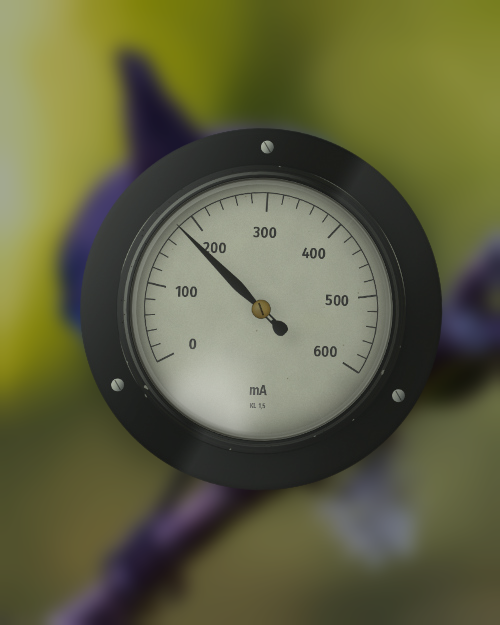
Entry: 180 mA
